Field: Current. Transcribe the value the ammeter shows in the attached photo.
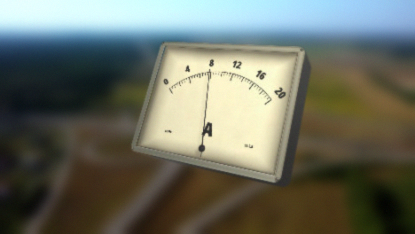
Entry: 8 A
